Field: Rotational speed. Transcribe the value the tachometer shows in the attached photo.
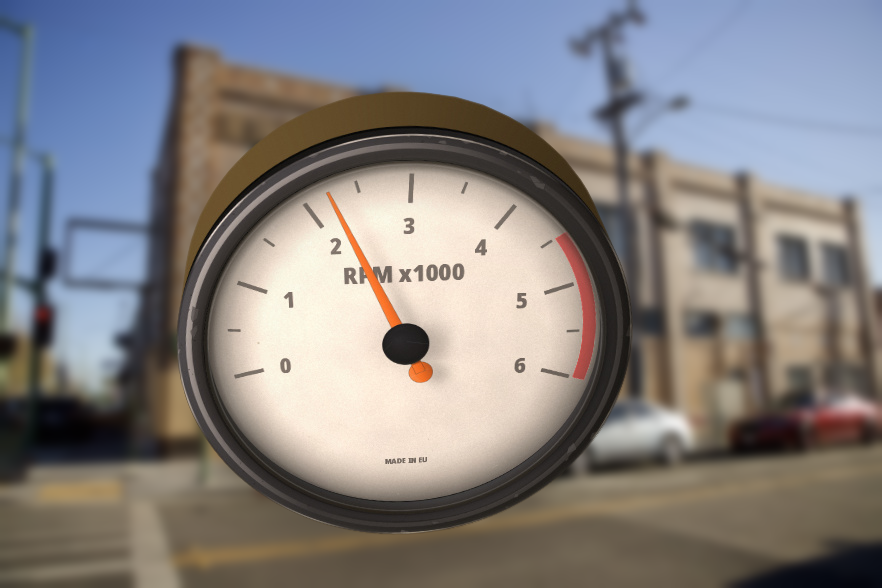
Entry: 2250 rpm
